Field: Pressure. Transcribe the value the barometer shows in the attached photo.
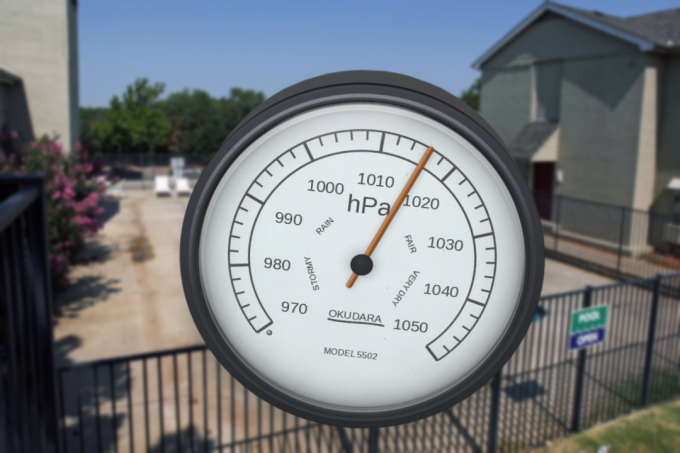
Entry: 1016 hPa
